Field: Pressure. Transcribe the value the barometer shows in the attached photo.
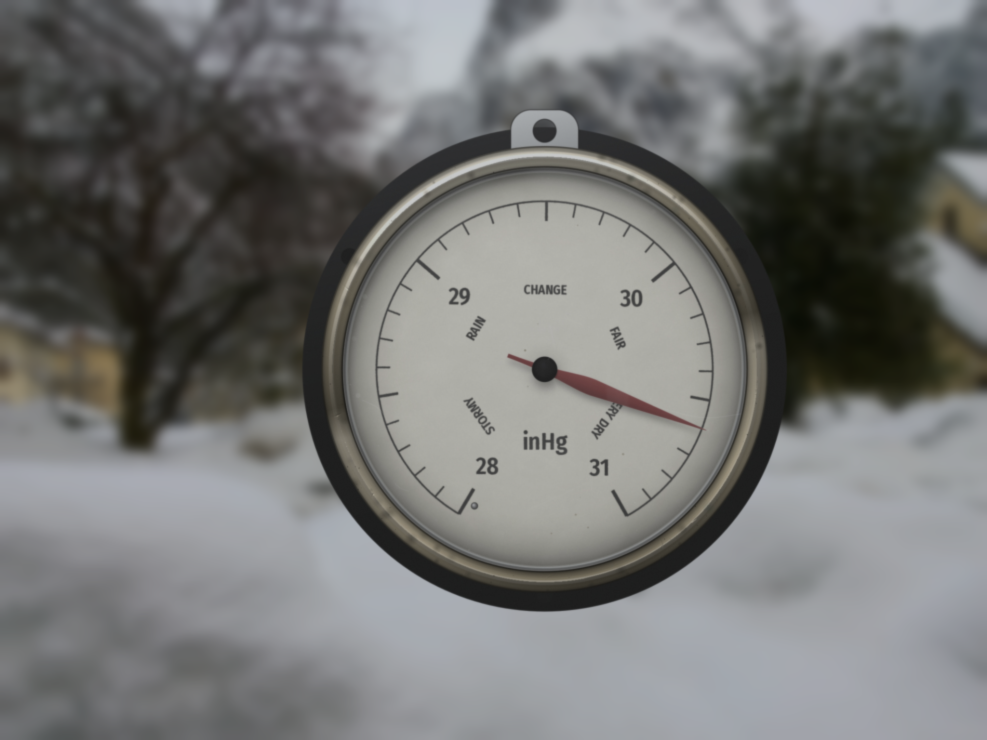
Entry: 30.6 inHg
